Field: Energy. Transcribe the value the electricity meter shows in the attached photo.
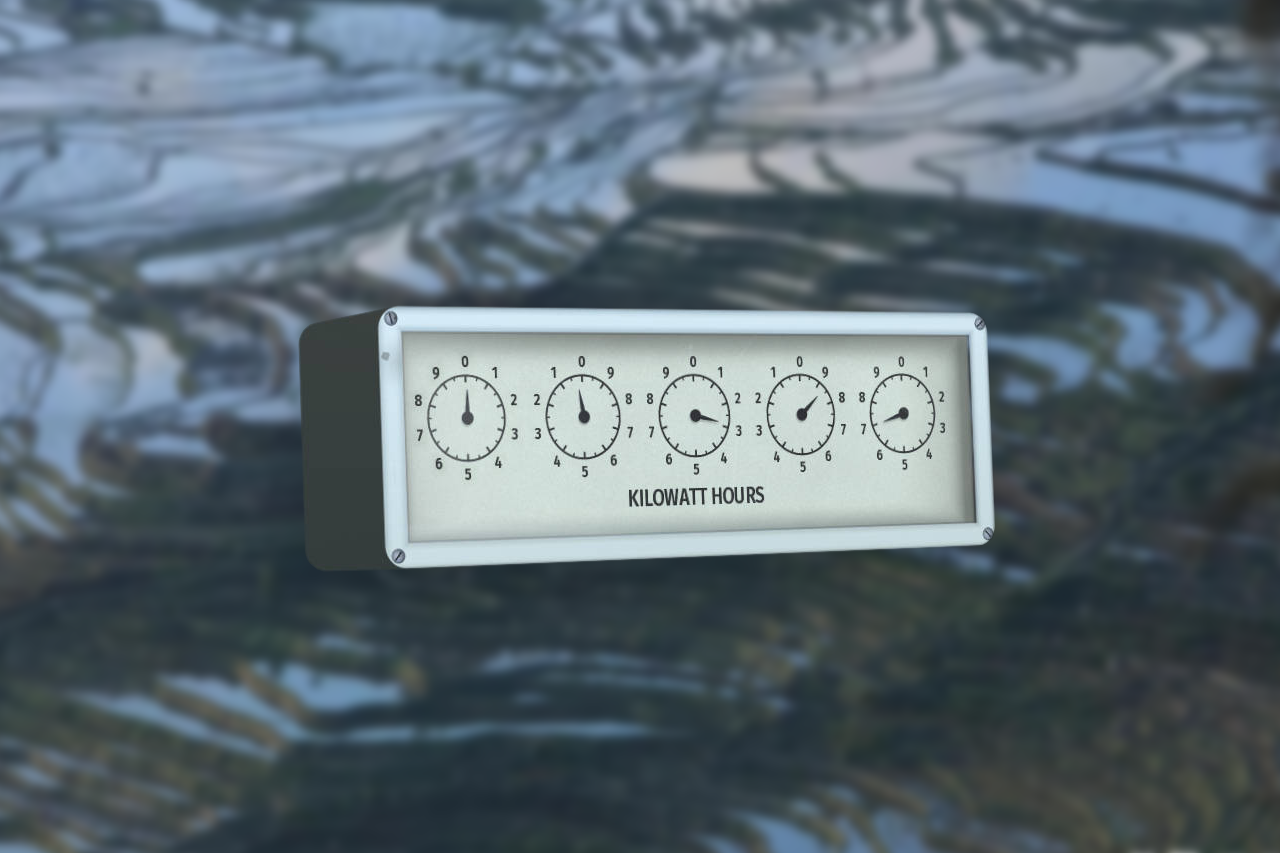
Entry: 287 kWh
